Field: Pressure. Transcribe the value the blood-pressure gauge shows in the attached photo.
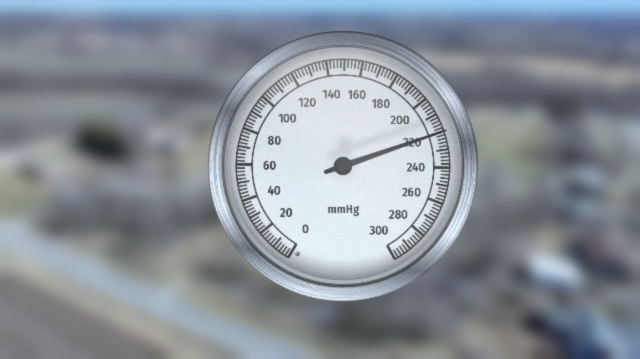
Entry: 220 mmHg
